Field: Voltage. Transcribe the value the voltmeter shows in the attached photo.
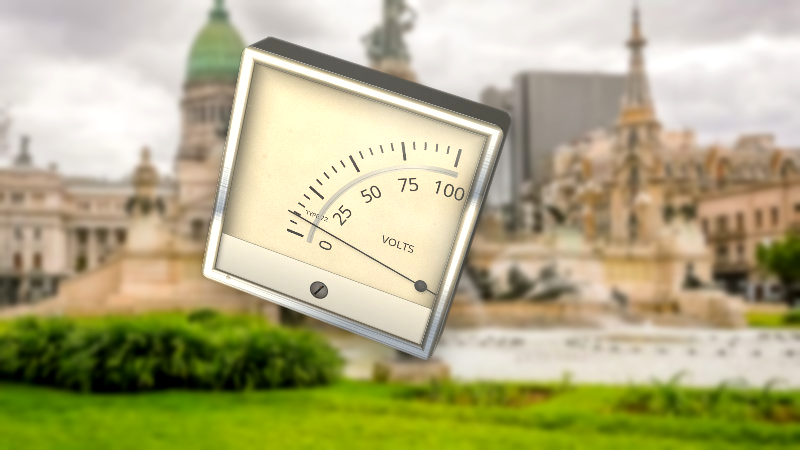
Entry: 10 V
